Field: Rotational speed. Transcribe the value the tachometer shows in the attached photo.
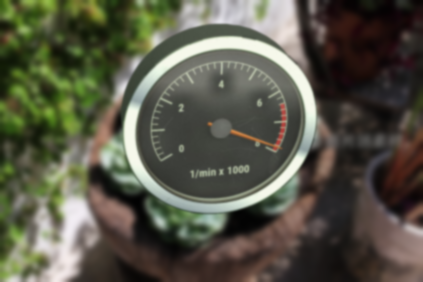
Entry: 7800 rpm
